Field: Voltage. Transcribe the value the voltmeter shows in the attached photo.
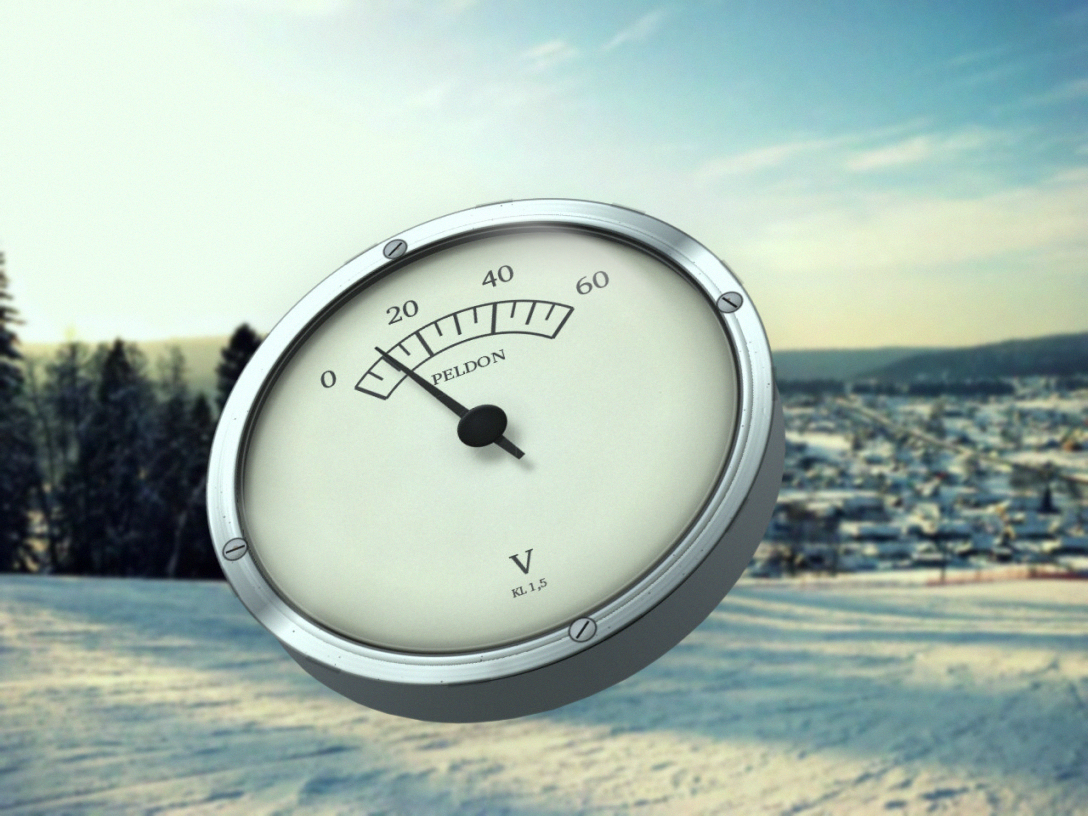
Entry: 10 V
